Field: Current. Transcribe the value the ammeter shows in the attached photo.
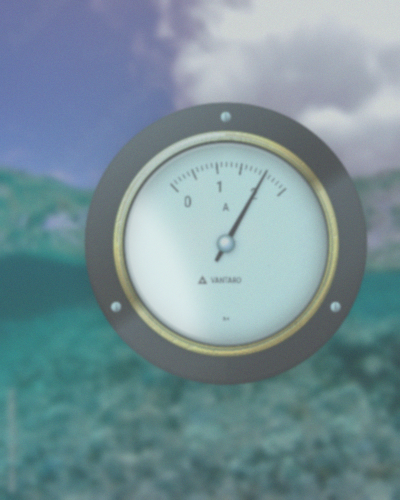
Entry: 2 A
